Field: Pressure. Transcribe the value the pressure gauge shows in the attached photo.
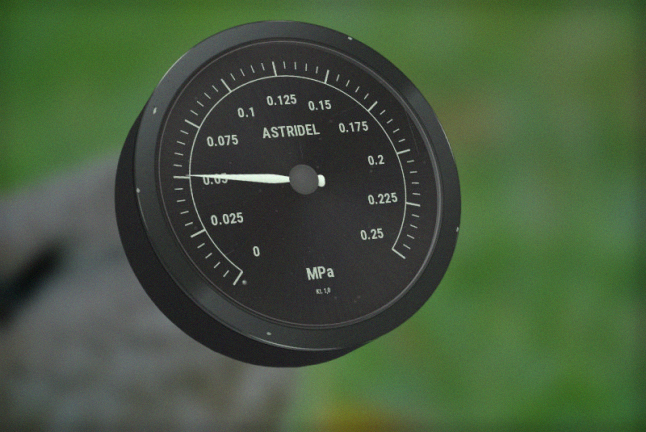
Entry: 0.05 MPa
